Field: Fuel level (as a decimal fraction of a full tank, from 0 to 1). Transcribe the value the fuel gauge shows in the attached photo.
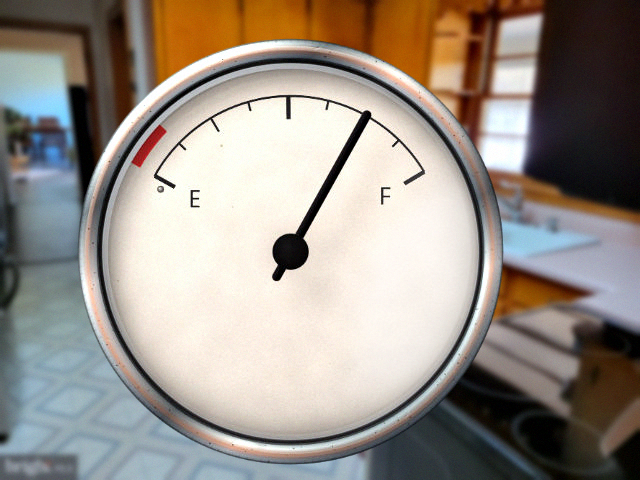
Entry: 0.75
